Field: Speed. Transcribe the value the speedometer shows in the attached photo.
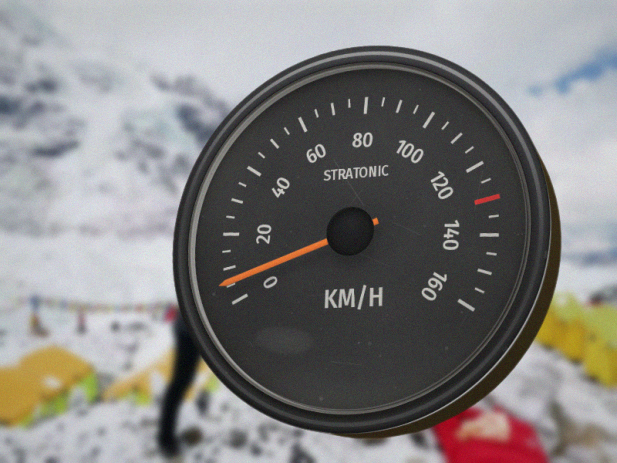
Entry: 5 km/h
